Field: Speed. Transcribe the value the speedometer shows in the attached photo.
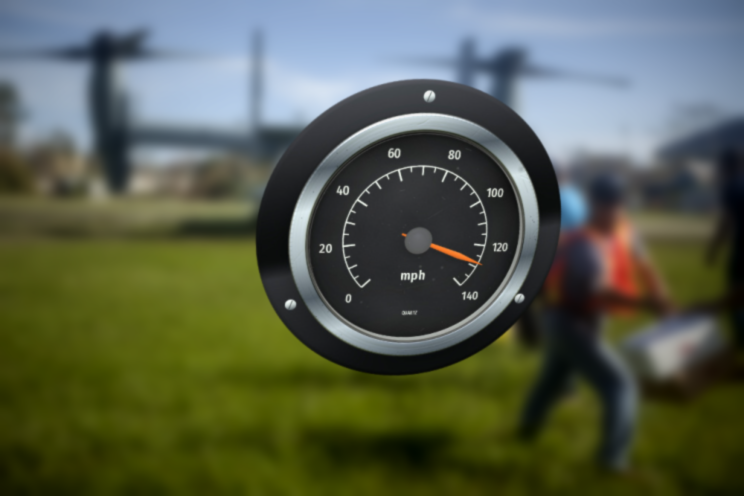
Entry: 127.5 mph
